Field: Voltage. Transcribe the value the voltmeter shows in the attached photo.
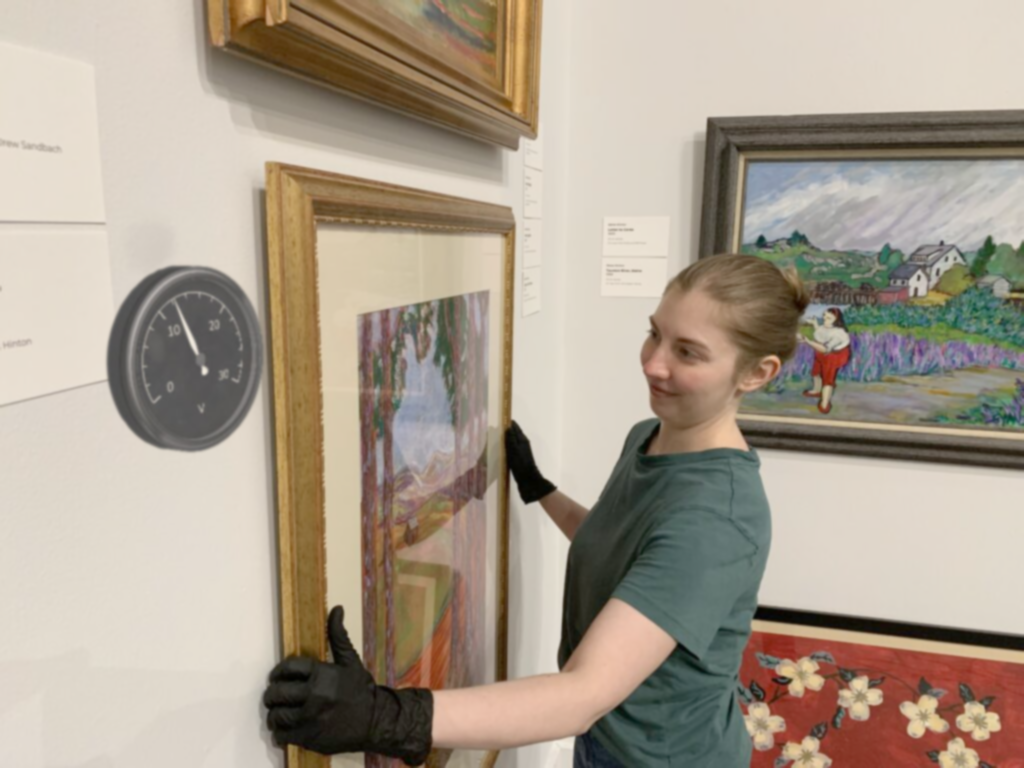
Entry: 12 V
